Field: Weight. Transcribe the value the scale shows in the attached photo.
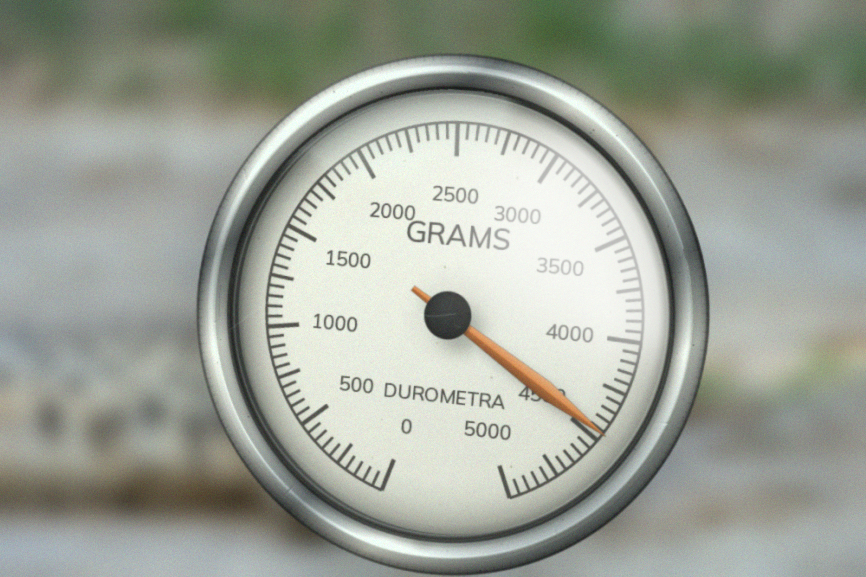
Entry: 4450 g
